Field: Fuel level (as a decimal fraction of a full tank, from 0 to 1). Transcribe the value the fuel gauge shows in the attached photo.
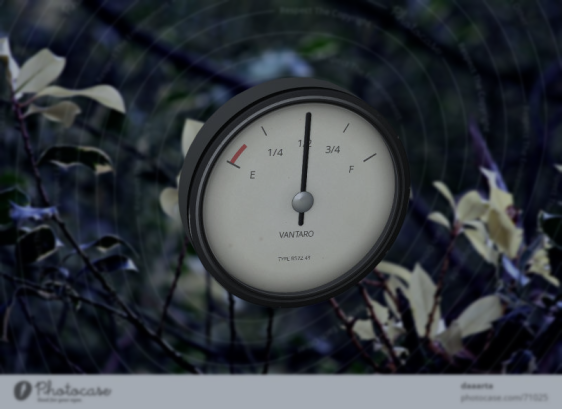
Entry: 0.5
